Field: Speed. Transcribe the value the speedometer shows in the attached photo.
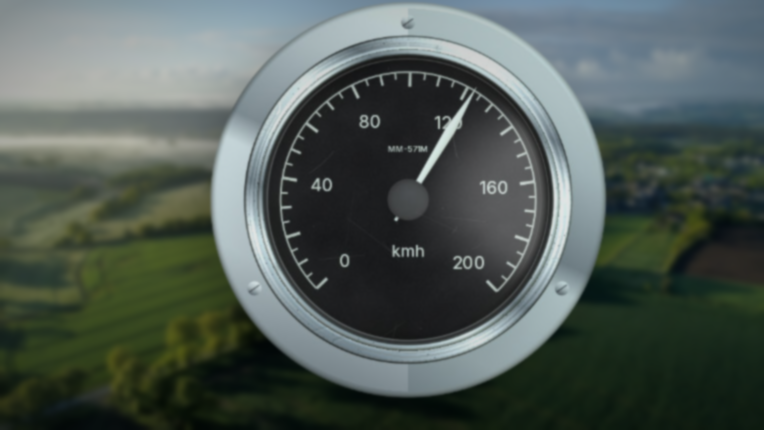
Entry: 122.5 km/h
